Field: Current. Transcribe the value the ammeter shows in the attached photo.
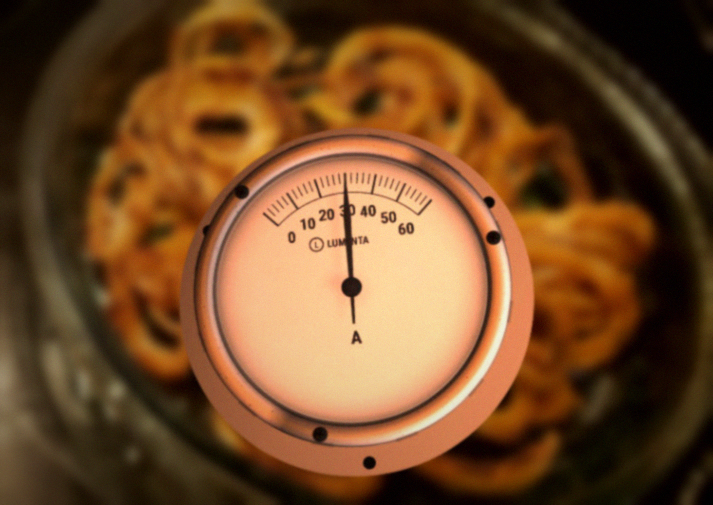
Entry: 30 A
